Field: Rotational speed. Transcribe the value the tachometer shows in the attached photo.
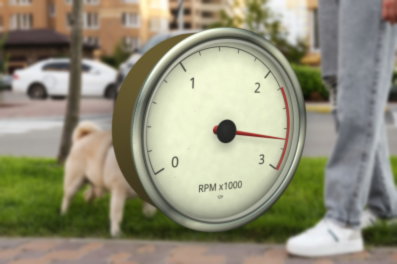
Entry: 2700 rpm
